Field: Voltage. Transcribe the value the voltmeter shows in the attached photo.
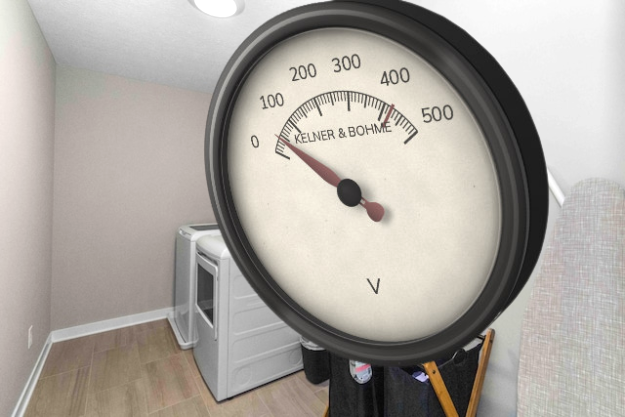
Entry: 50 V
